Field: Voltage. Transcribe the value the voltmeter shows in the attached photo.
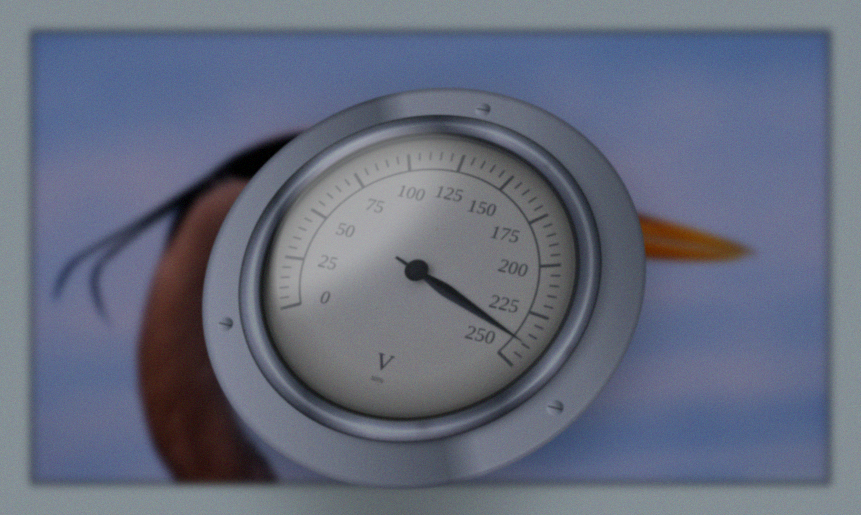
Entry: 240 V
